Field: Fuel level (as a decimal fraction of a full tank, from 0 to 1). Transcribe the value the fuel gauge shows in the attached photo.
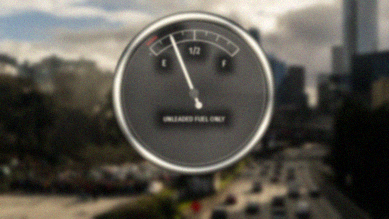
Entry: 0.25
